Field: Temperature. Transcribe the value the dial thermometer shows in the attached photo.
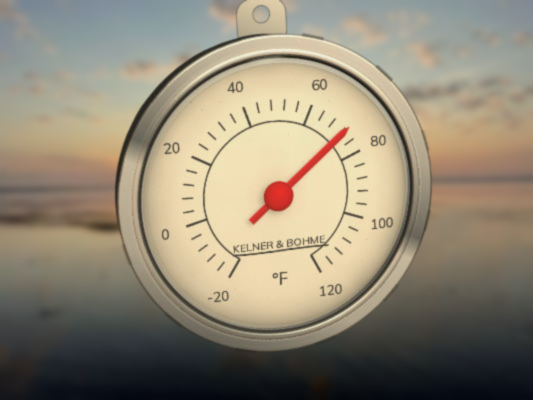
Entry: 72 °F
